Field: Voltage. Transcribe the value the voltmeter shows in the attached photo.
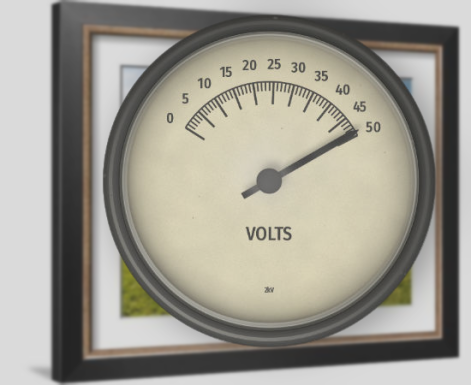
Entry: 49 V
